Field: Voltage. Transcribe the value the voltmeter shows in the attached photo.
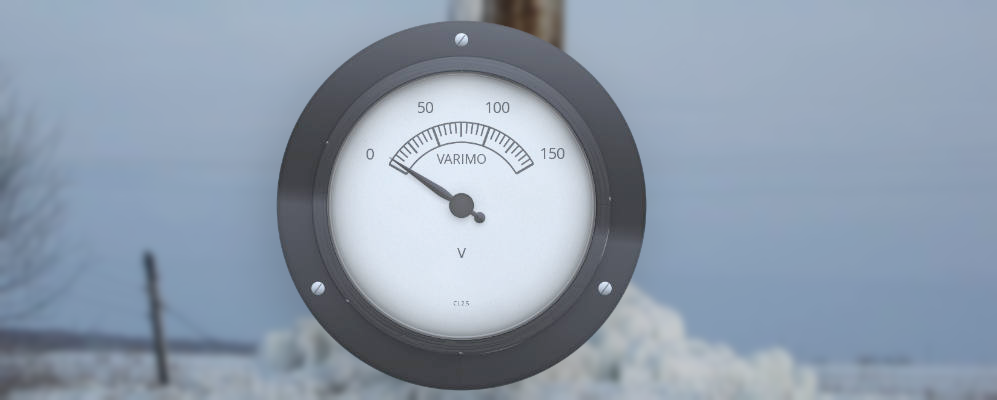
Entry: 5 V
